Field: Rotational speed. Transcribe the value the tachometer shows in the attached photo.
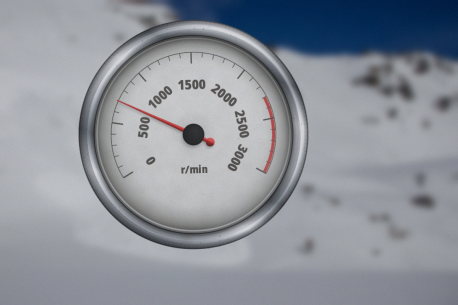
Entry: 700 rpm
